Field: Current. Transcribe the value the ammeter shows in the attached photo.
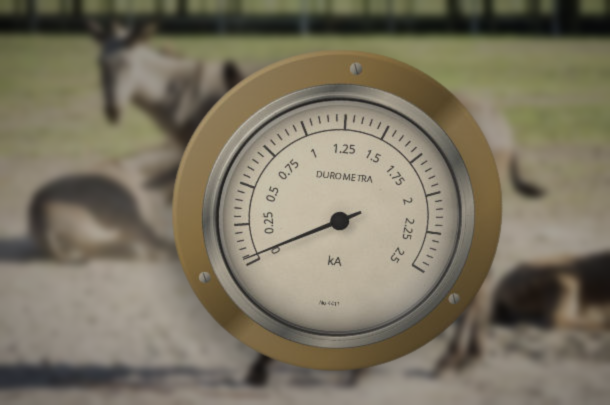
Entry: 0.05 kA
